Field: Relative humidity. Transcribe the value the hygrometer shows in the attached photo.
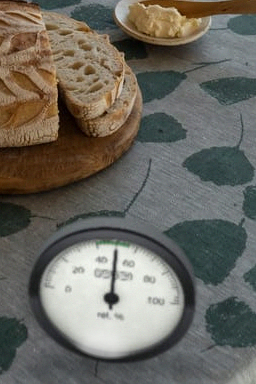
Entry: 50 %
